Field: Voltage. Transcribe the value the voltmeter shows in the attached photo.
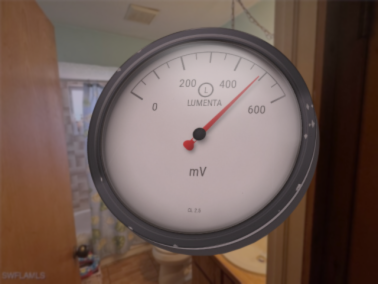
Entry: 500 mV
